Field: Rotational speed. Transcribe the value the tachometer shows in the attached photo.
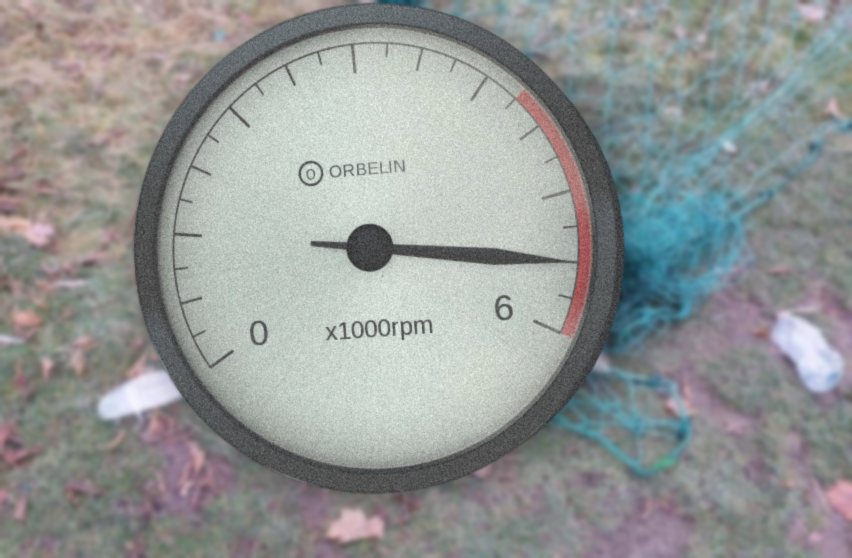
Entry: 5500 rpm
